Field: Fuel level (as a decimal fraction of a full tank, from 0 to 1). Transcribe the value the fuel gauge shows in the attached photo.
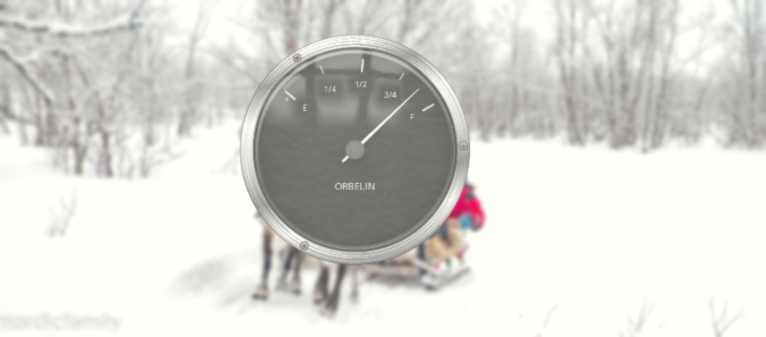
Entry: 0.875
